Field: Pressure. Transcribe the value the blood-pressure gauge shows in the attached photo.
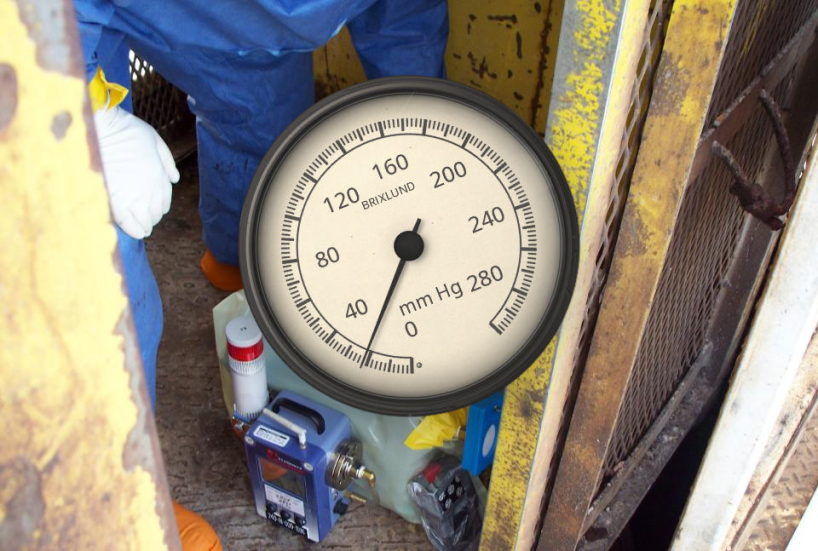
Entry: 22 mmHg
